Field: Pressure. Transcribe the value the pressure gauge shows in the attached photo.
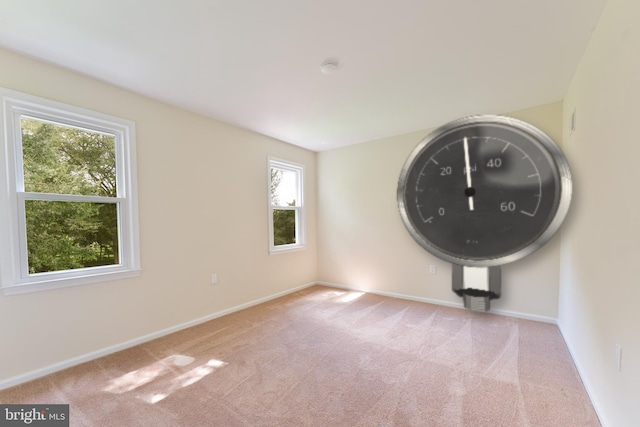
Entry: 30 psi
